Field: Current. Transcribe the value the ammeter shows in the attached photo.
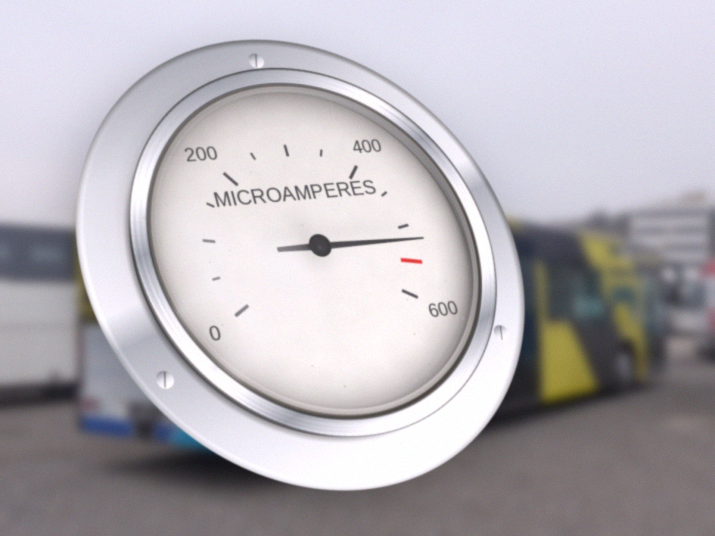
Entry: 525 µA
